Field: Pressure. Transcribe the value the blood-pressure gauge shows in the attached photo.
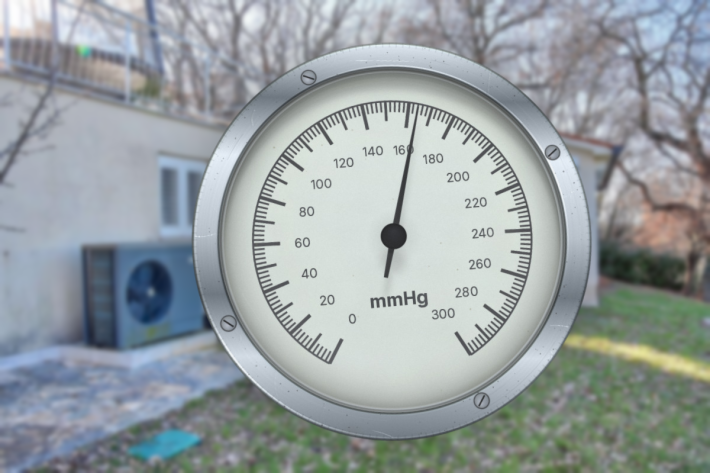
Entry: 164 mmHg
